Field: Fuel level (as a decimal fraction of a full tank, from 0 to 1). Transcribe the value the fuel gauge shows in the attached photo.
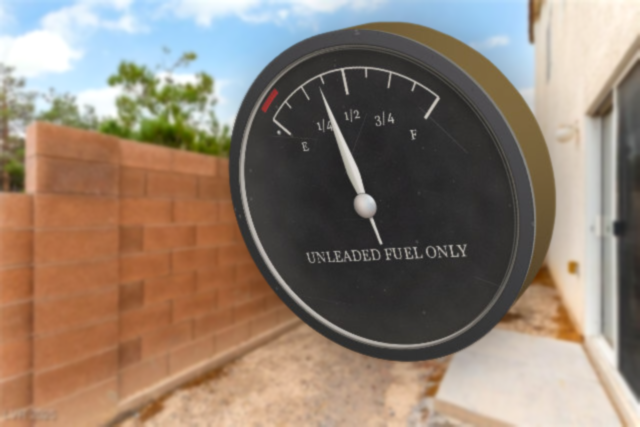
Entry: 0.375
